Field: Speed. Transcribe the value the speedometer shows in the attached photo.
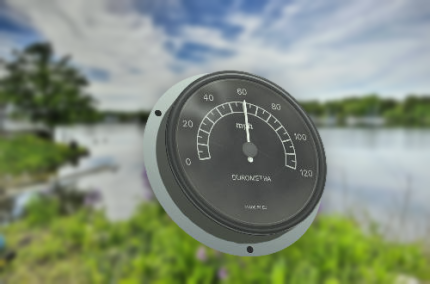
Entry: 60 mph
